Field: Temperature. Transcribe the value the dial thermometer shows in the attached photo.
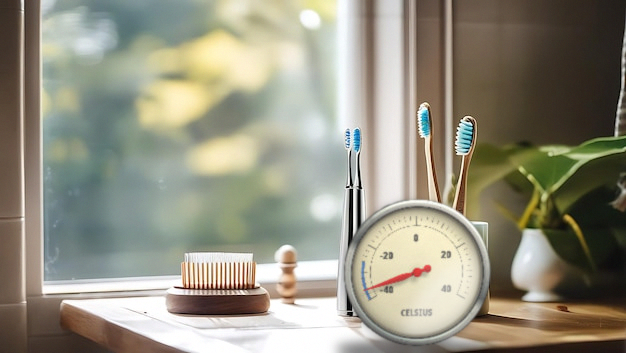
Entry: -36 °C
